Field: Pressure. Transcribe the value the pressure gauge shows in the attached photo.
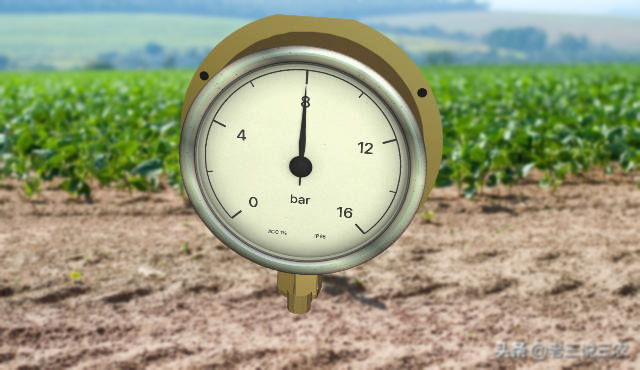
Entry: 8 bar
